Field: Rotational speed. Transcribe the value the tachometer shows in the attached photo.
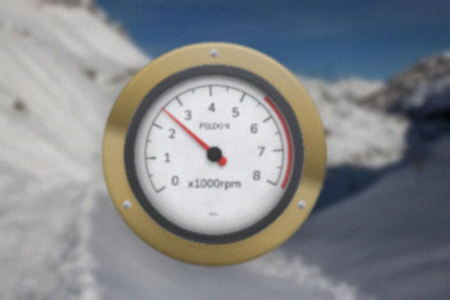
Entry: 2500 rpm
